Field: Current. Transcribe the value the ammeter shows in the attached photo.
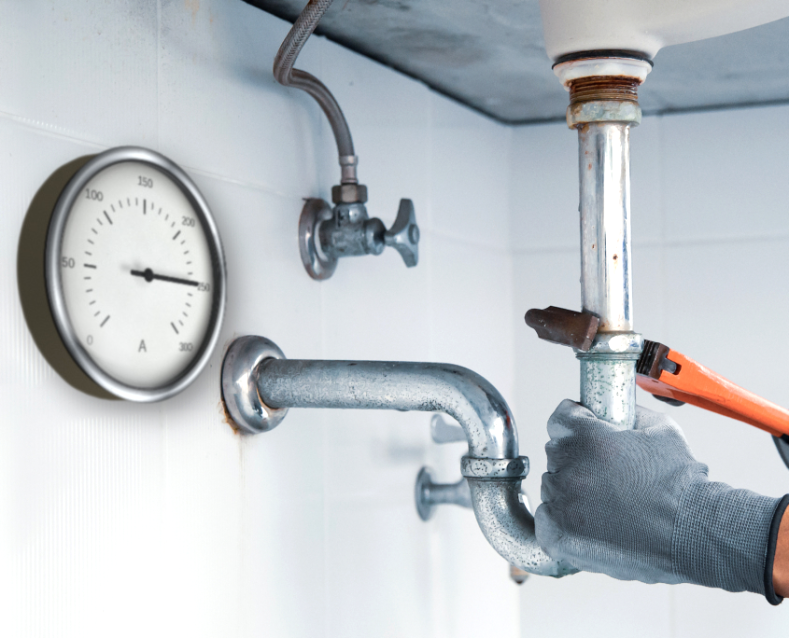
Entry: 250 A
